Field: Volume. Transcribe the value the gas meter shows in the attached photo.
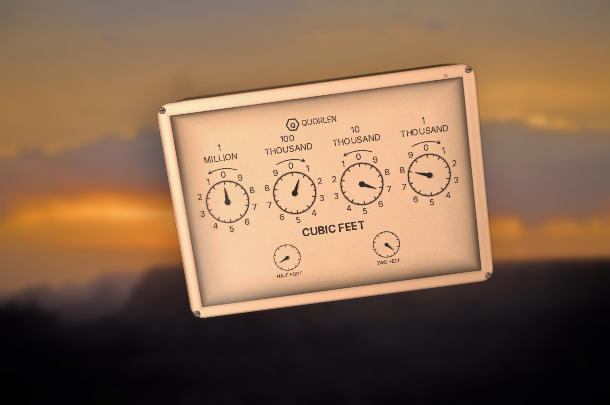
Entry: 6800 ft³
